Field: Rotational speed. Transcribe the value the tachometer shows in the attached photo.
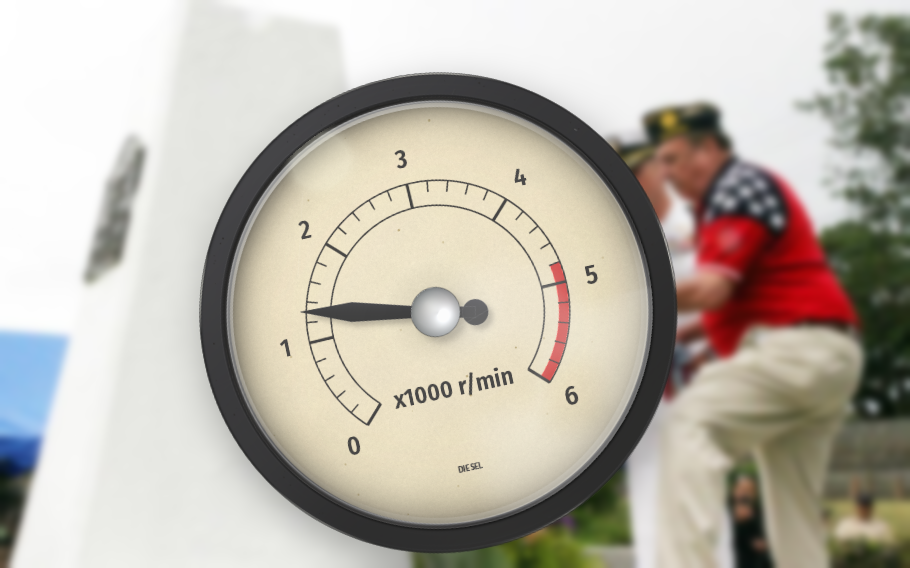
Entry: 1300 rpm
